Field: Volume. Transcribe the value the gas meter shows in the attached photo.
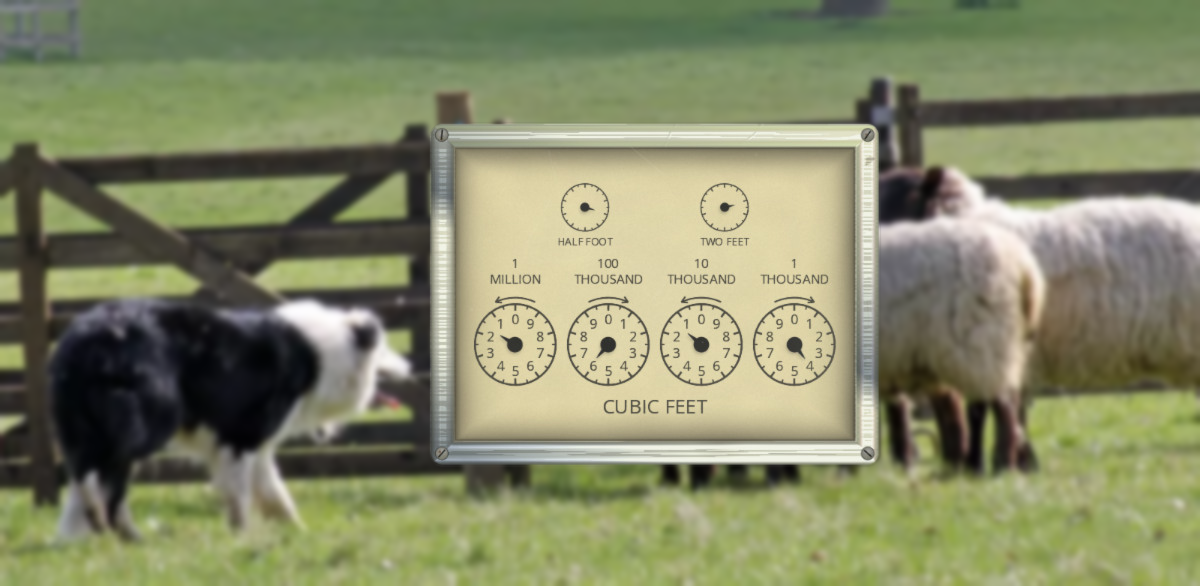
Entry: 161400 ft³
